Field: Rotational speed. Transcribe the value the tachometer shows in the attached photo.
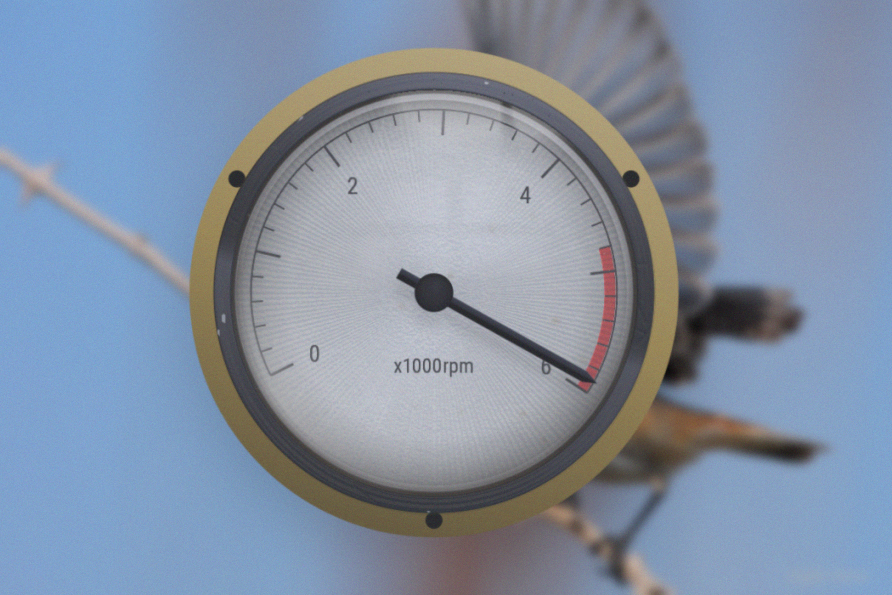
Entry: 5900 rpm
